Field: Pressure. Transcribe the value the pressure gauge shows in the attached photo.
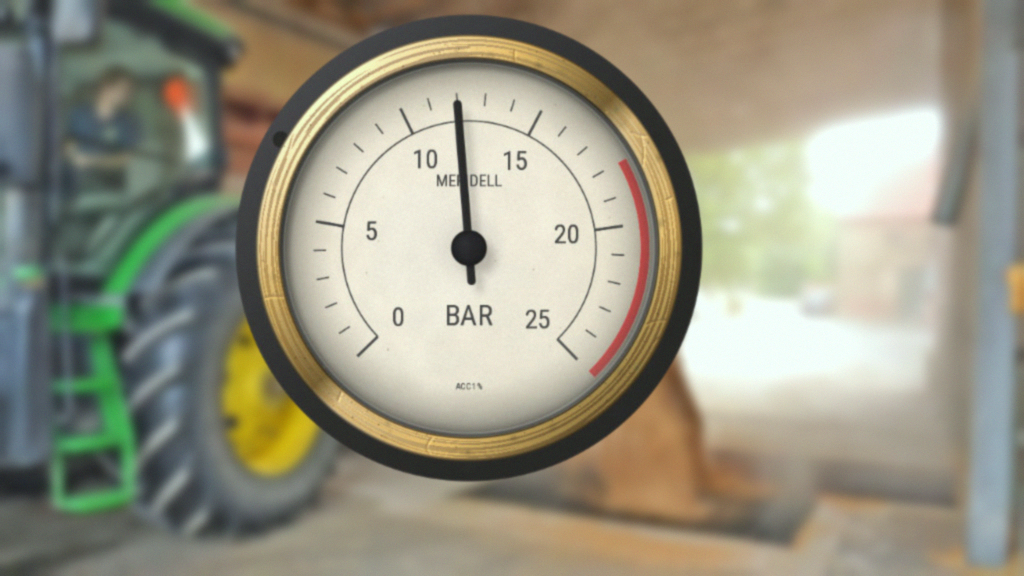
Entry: 12 bar
